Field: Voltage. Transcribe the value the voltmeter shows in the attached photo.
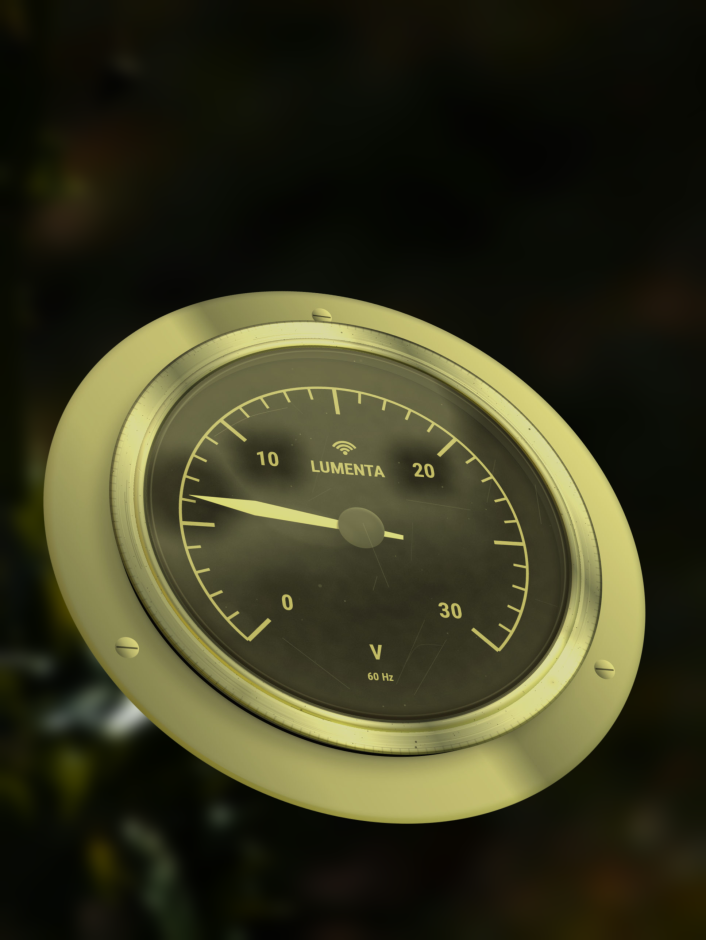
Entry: 6 V
